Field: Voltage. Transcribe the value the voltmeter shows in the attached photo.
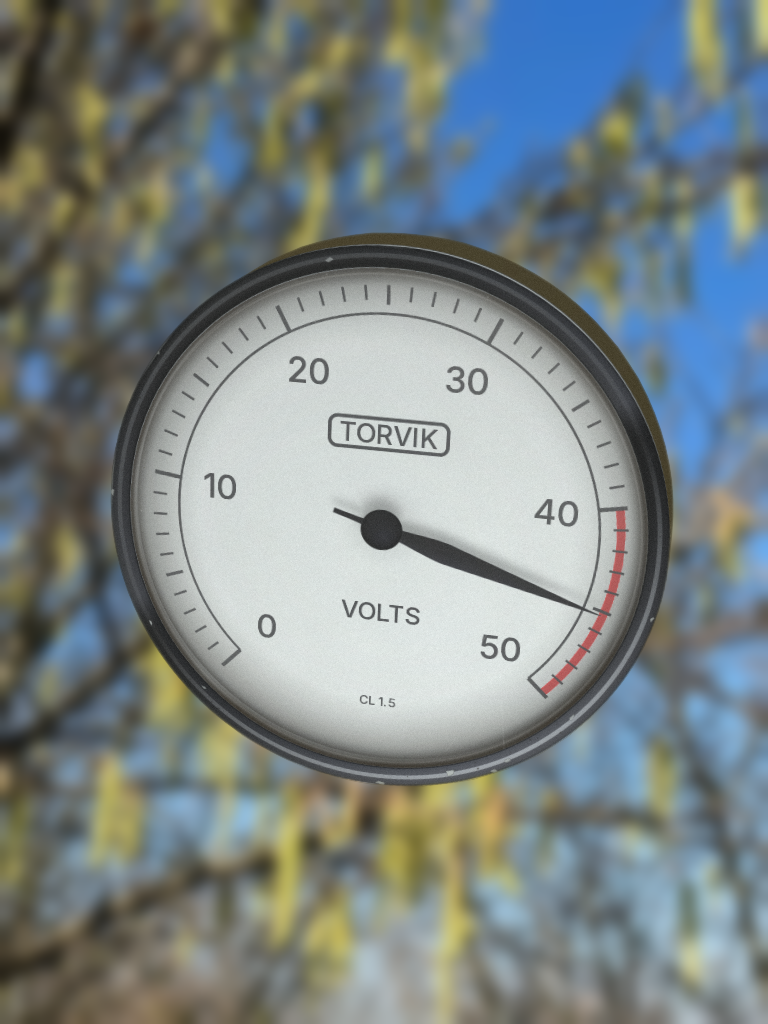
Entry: 45 V
